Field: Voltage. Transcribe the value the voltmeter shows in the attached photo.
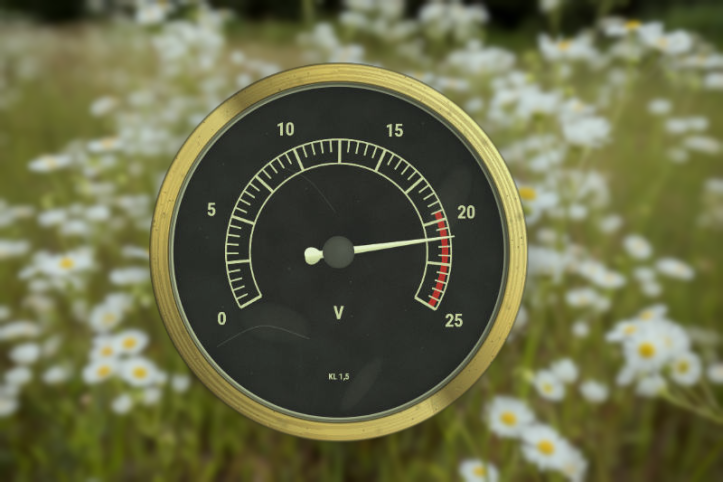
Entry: 21 V
